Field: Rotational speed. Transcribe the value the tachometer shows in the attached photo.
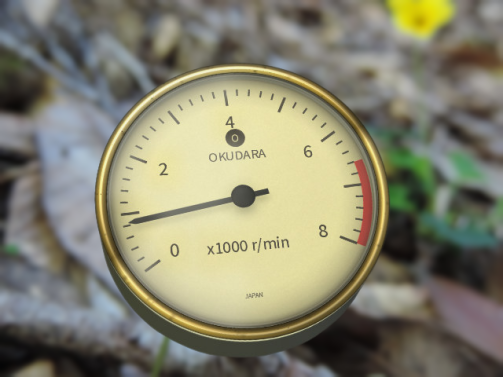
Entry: 800 rpm
